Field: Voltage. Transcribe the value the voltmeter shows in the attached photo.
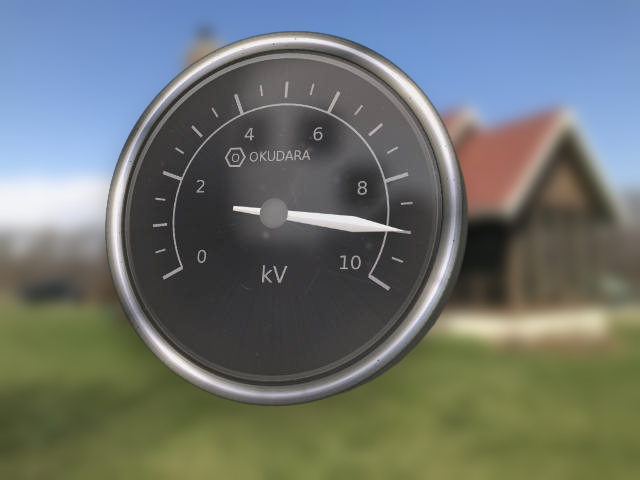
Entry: 9 kV
